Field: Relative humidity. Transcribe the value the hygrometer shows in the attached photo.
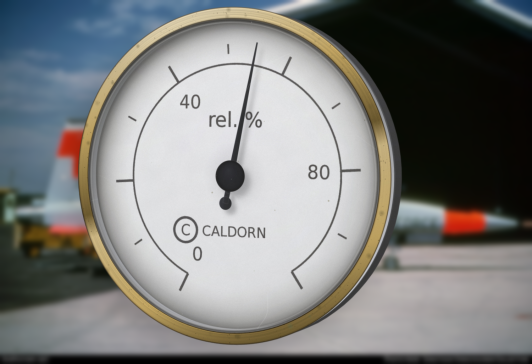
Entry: 55 %
